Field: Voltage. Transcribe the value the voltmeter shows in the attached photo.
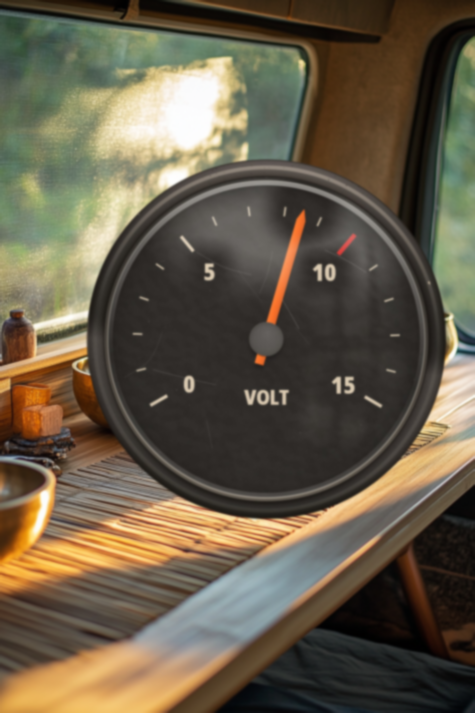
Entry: 8.5 V
